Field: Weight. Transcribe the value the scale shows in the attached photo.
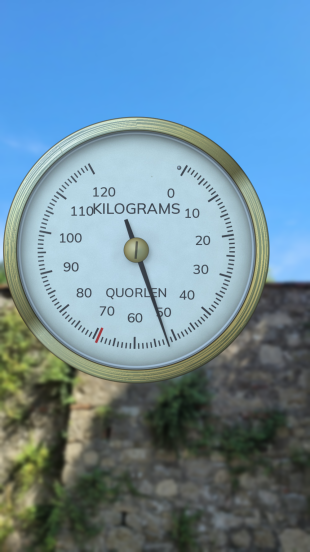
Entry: 52 kg
